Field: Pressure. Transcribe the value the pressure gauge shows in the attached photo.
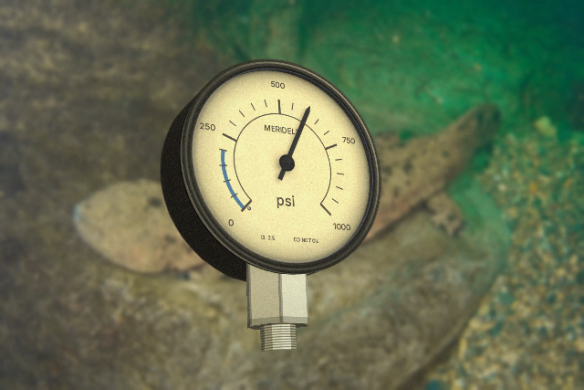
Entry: 600 psi
